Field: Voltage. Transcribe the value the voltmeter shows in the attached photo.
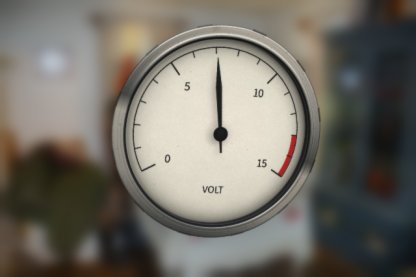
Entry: 7 V
